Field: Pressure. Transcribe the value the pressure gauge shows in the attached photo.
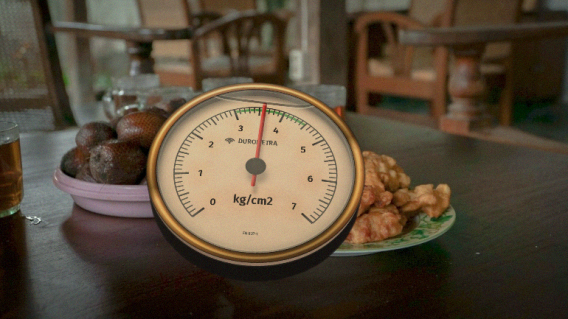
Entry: 3.6 kg/cm²
